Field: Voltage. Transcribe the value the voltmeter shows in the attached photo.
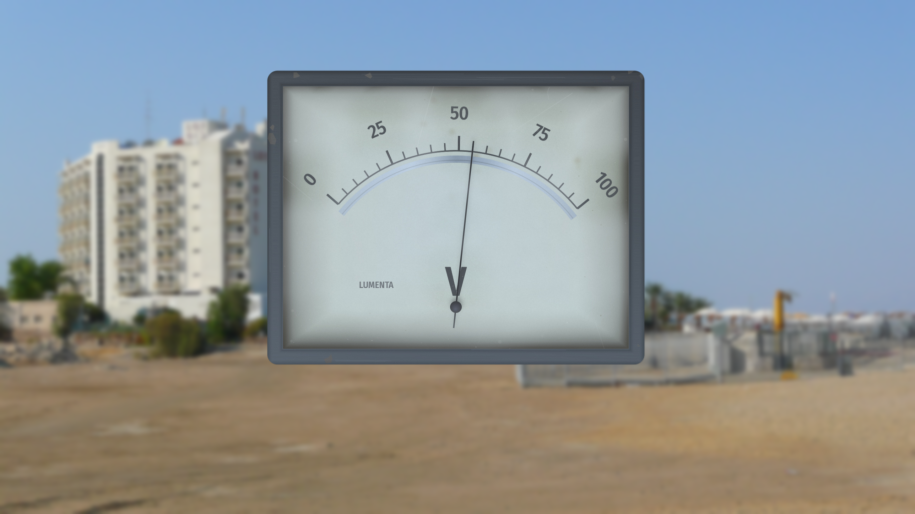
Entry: 55 V
